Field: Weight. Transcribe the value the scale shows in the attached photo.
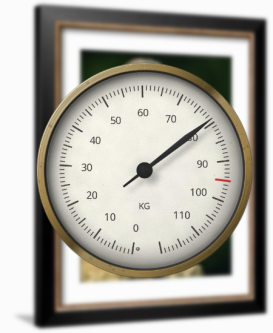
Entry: 79 kg
